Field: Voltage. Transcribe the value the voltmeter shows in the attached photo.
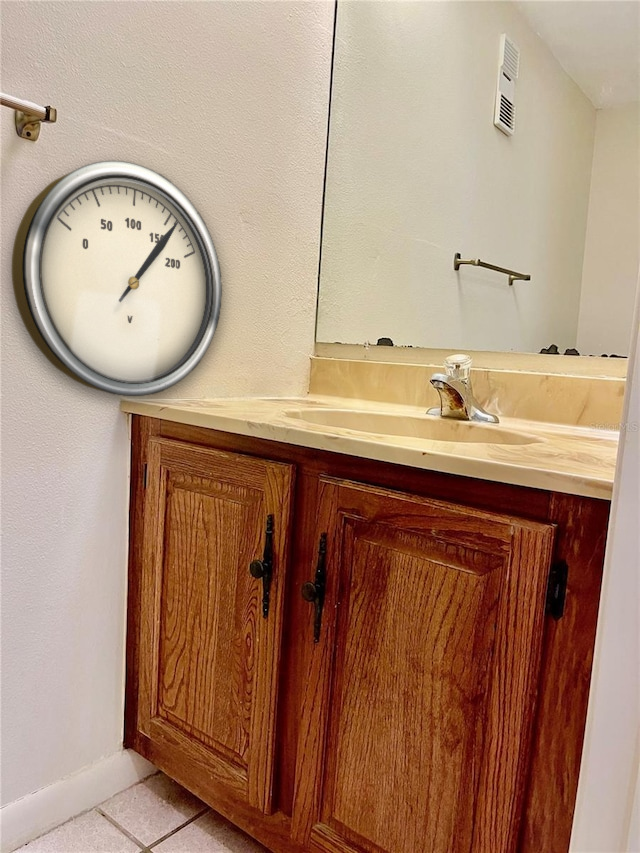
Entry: 160 V
